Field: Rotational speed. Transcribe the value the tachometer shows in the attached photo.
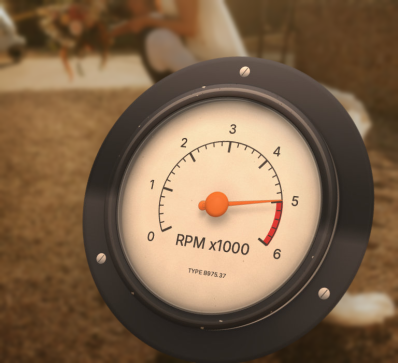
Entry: 5000 rpm
